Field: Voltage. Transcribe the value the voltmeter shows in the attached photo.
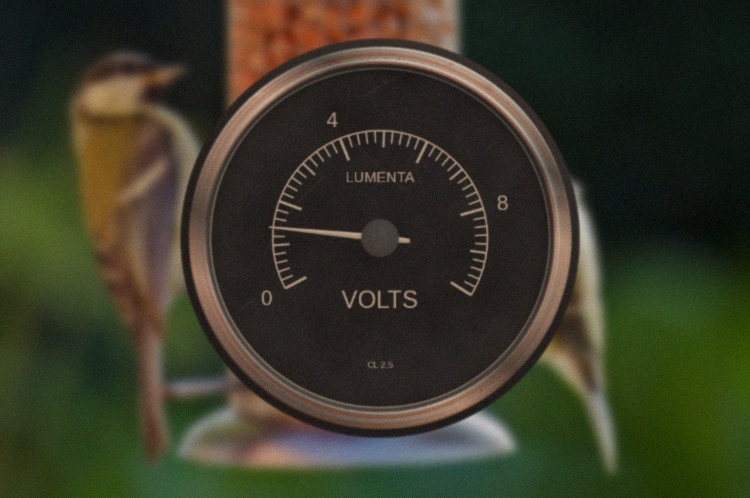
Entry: 1.4 V
